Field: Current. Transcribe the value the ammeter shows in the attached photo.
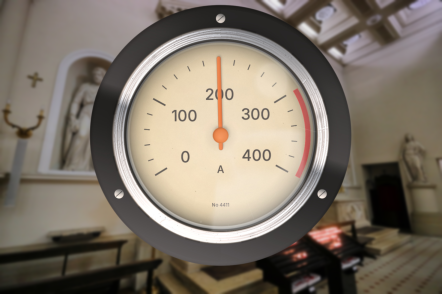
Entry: 200 A
